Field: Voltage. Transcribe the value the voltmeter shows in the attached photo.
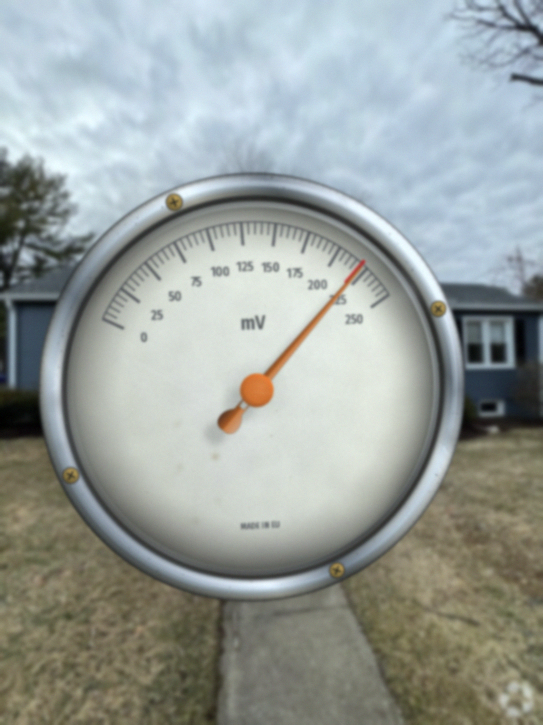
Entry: 220 mV
